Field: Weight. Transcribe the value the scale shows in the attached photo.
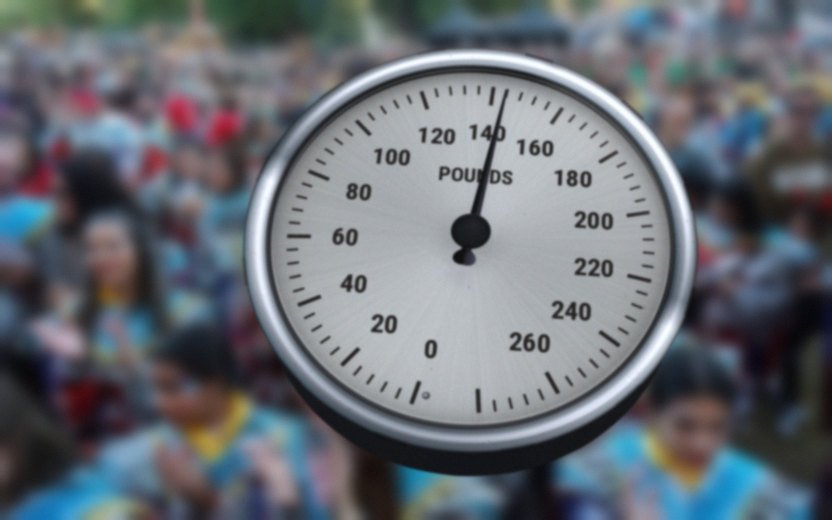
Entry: 144 lb
